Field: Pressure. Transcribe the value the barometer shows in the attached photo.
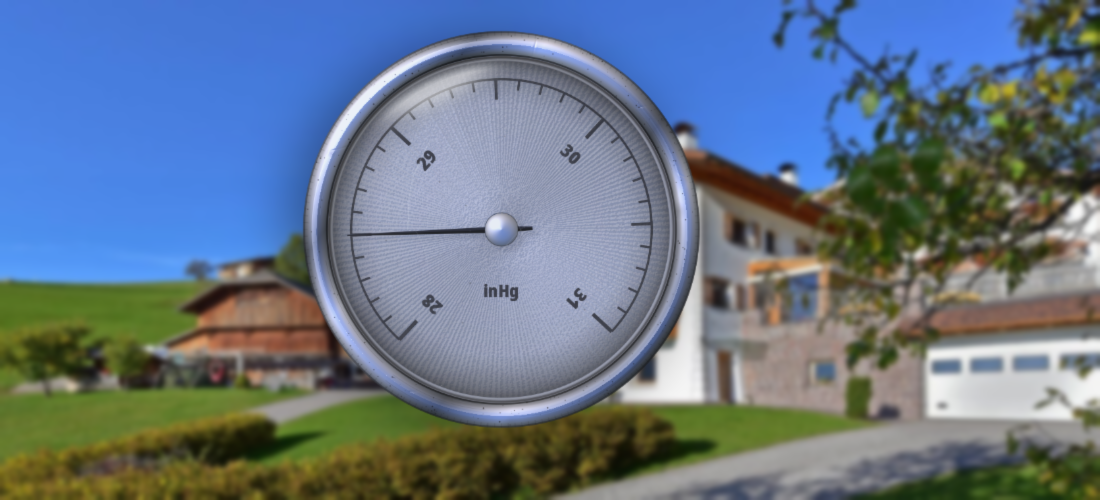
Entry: 28.5 inHg
